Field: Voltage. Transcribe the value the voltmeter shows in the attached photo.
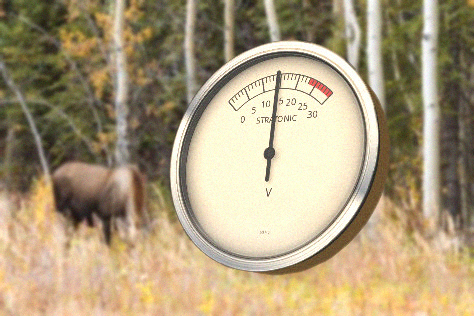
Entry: 15 V
